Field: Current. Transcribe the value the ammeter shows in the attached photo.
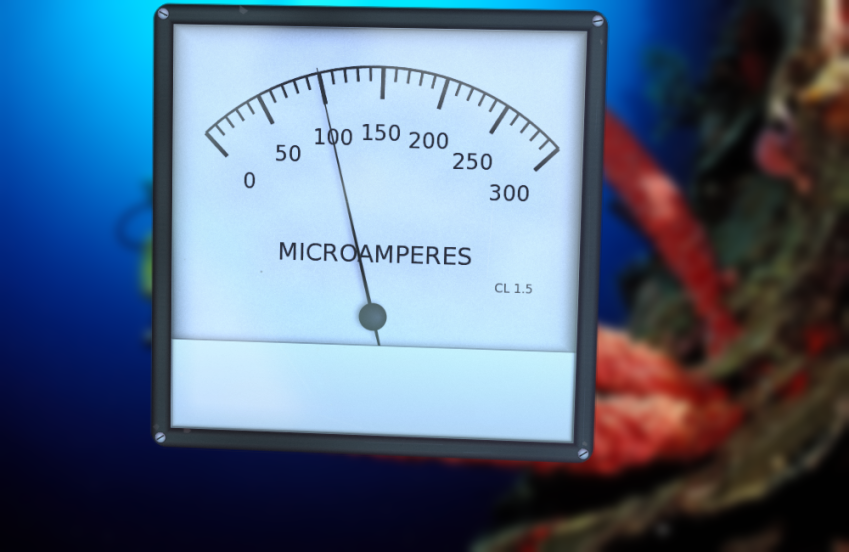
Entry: 100 µA
